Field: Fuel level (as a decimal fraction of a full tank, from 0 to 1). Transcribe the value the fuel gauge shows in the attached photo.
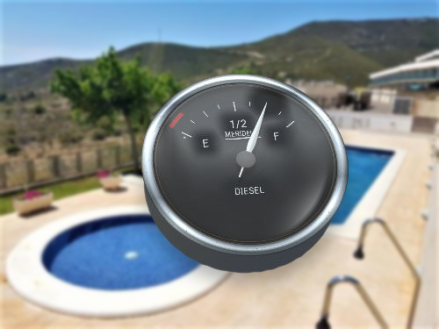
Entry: 0.75
